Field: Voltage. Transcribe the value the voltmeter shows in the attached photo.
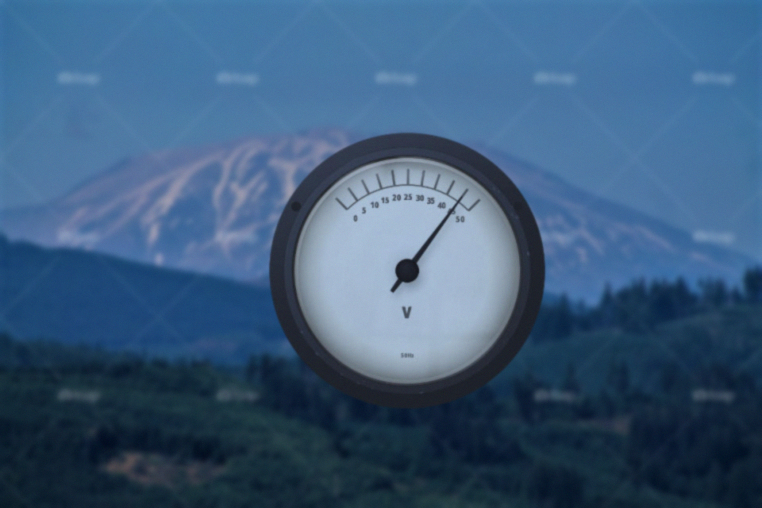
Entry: 45 V
